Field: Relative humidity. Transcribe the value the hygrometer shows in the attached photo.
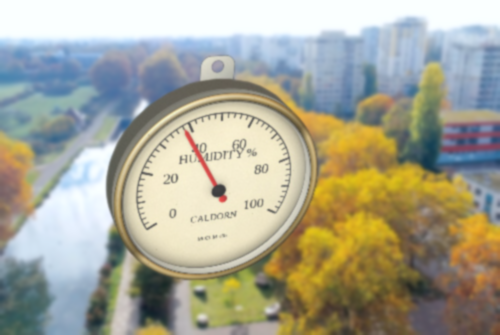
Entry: 38 %
